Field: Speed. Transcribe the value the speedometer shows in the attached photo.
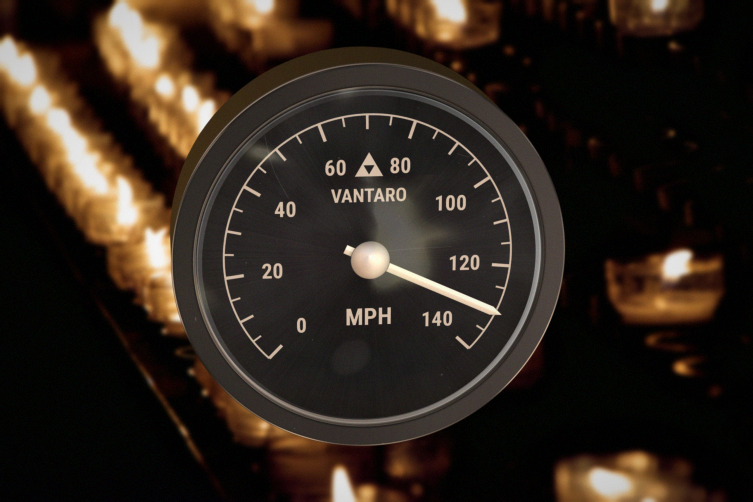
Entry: 130 mph
